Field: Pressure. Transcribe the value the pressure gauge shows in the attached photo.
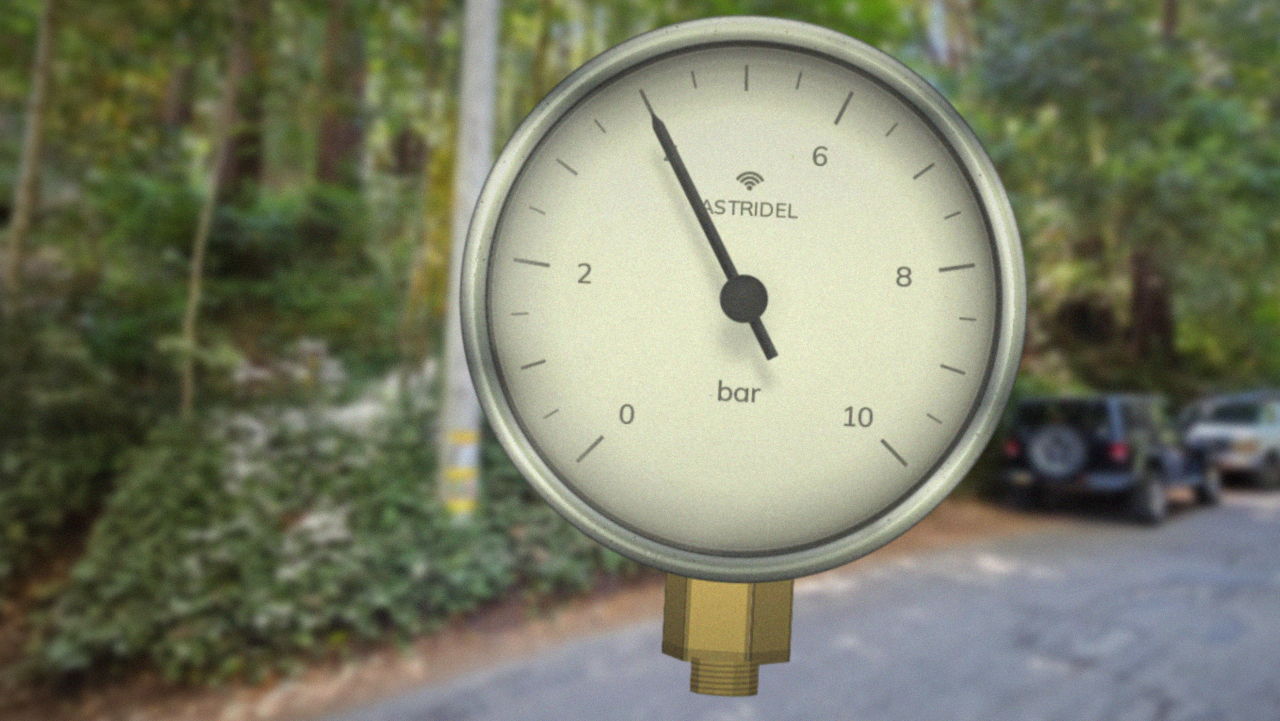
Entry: 4 bar
